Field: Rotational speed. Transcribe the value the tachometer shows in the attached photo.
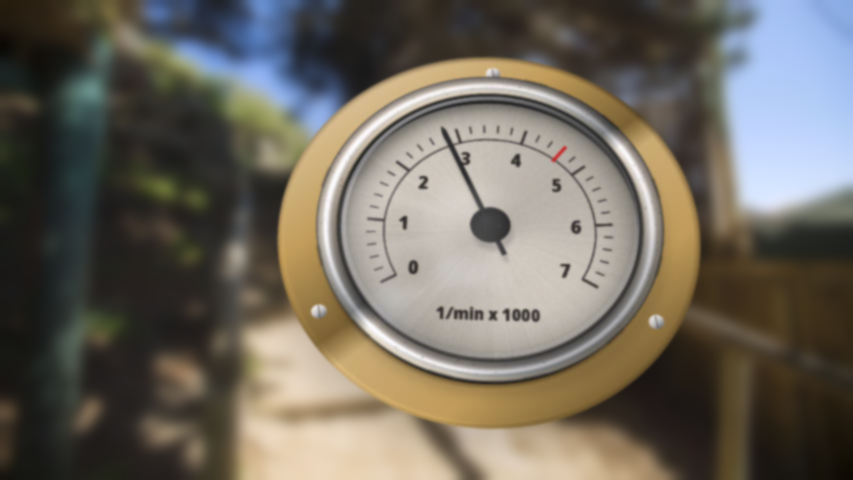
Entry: 2800 rpm
